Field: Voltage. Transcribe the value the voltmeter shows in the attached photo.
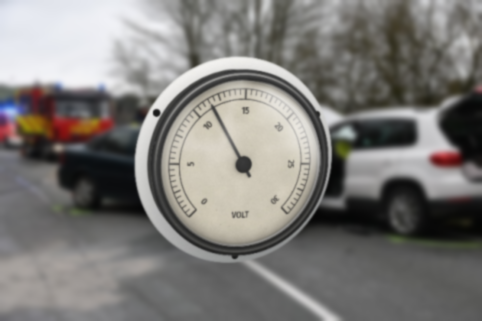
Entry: 11.5 V
